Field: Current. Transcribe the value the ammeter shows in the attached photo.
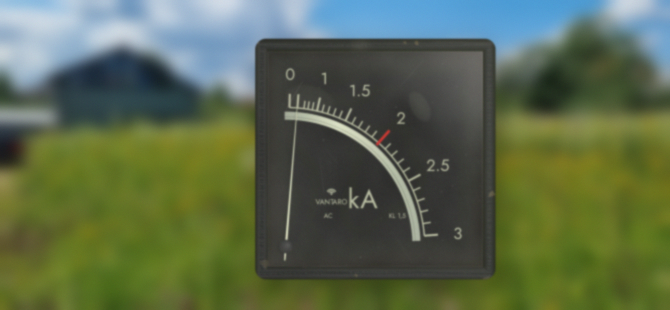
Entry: 0.5 kA
